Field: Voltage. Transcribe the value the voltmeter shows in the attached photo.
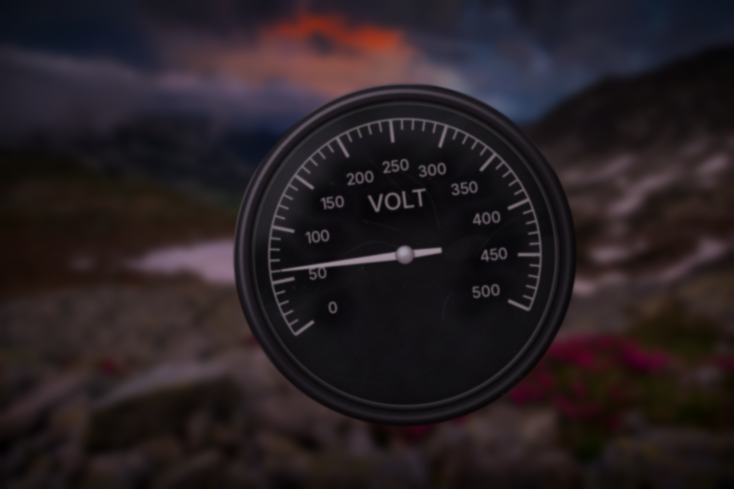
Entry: 60 V
